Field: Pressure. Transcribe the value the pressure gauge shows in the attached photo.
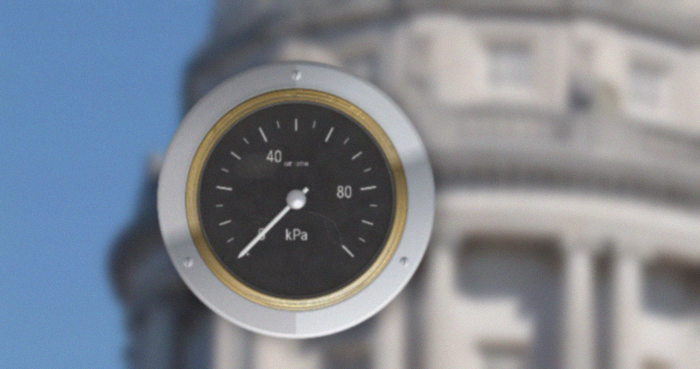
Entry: 0 kPa
